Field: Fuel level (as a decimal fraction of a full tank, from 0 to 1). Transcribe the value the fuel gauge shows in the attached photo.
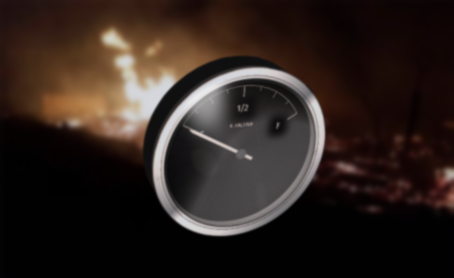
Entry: 0
